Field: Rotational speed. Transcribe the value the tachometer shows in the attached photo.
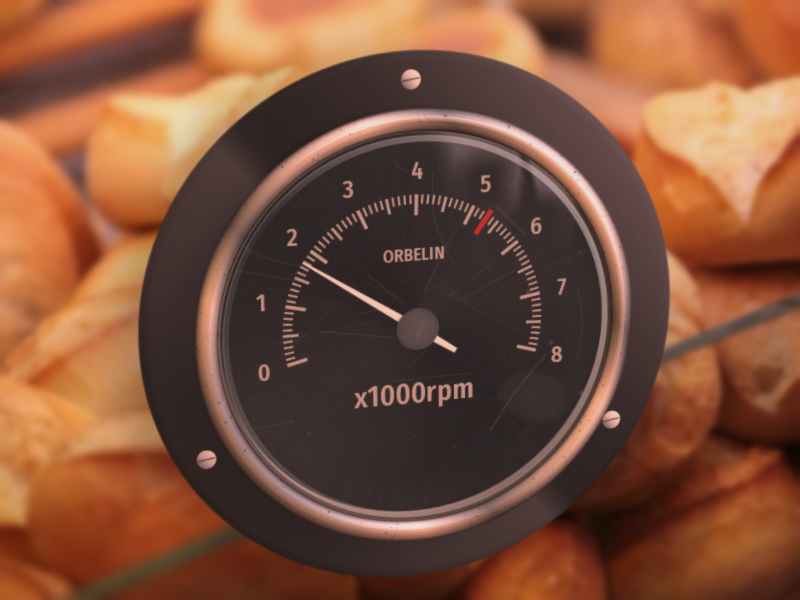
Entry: 1800 rpm
